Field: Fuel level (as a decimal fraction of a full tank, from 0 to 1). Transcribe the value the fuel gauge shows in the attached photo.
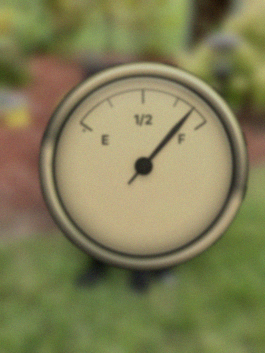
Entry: 0.875
